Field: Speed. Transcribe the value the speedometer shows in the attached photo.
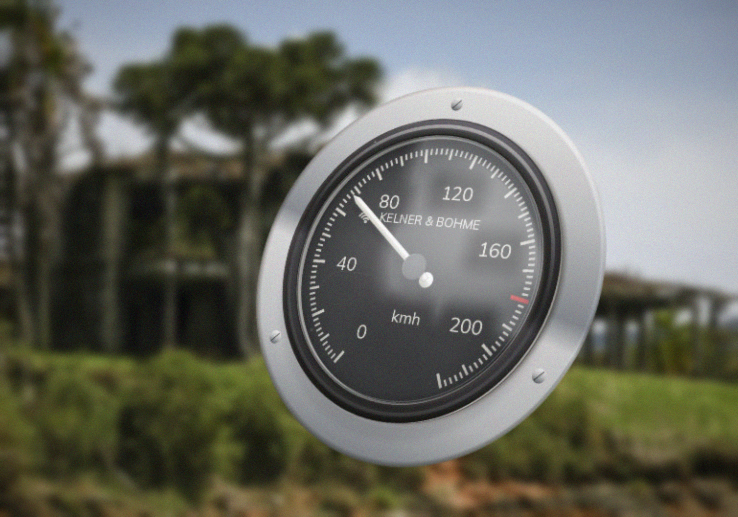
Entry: 68 km/h
